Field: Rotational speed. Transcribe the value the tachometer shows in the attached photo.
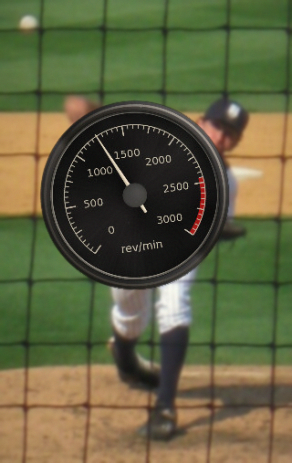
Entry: 1250 rpm
